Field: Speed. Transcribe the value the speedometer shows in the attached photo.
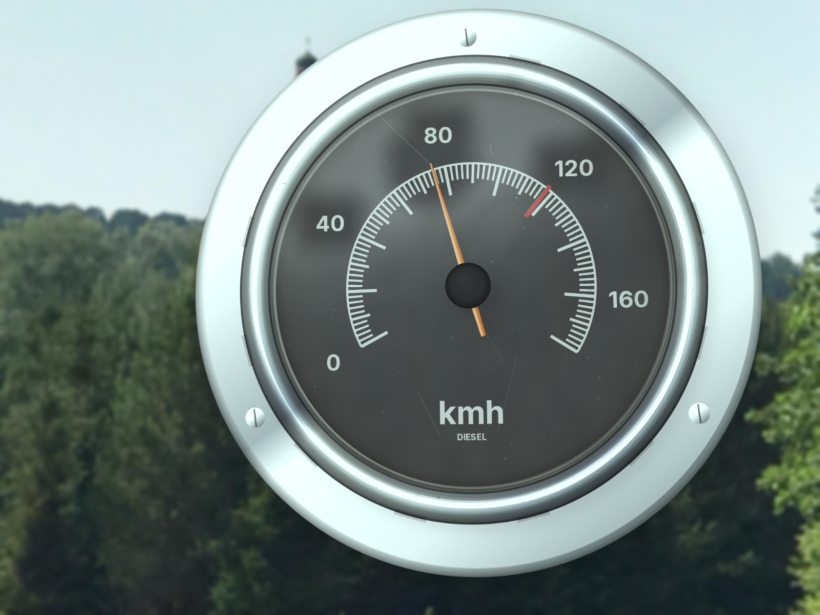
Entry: 76 km/h
